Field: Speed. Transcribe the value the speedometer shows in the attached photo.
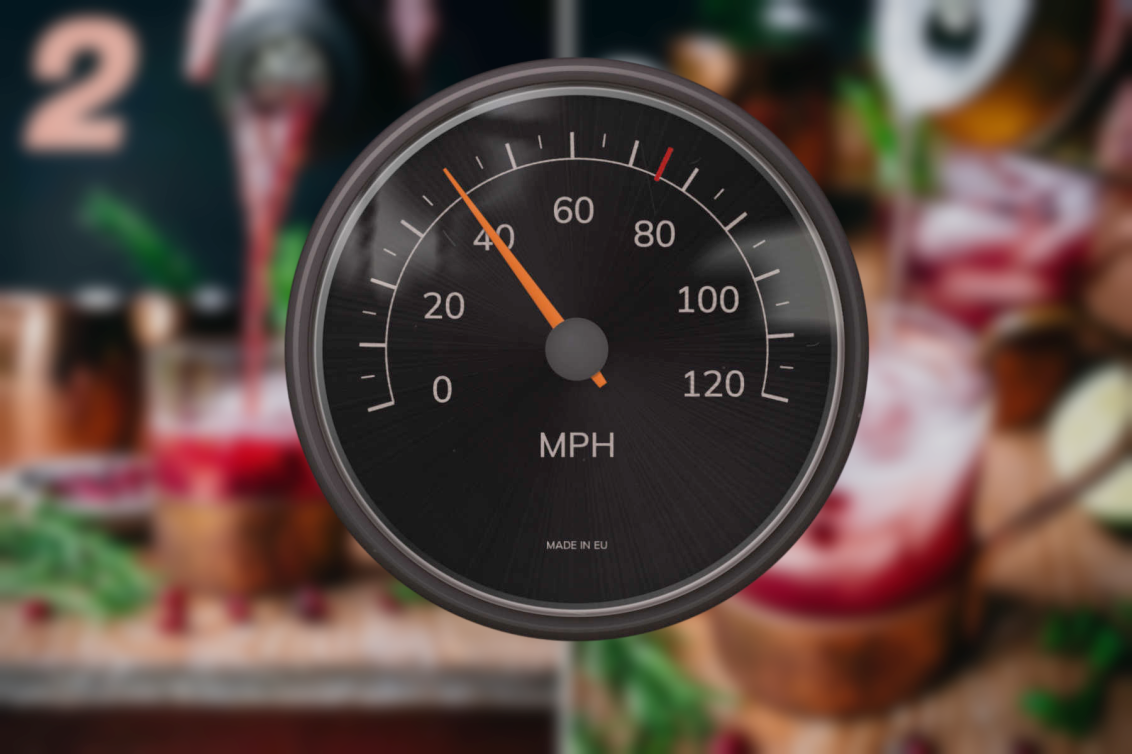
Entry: 40 mph
